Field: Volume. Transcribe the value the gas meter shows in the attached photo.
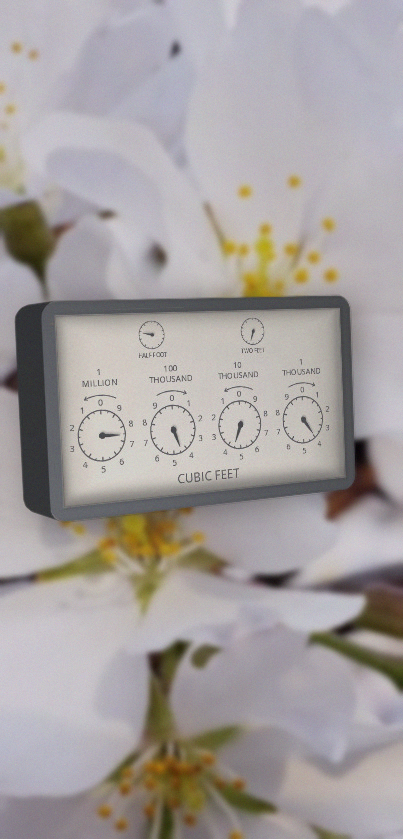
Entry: 744400 ft³
